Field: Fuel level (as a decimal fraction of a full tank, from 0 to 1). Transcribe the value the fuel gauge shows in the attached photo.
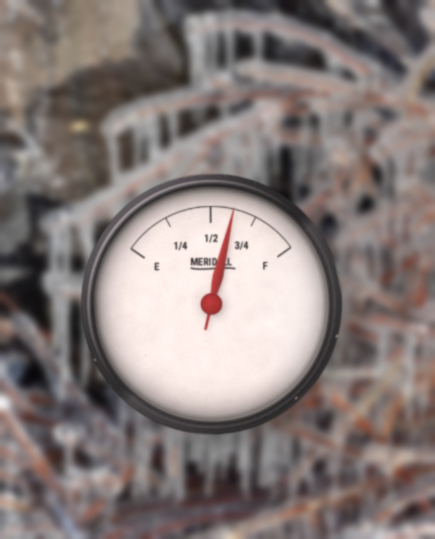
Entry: 0.625
